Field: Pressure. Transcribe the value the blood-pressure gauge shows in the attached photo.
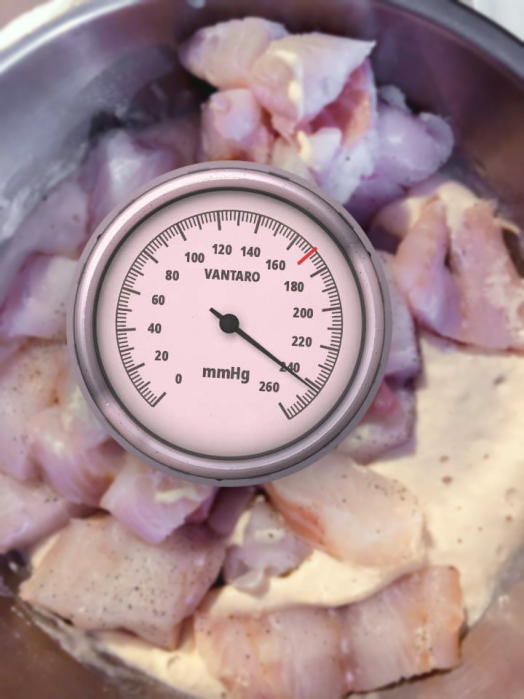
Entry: 242 mmHg
